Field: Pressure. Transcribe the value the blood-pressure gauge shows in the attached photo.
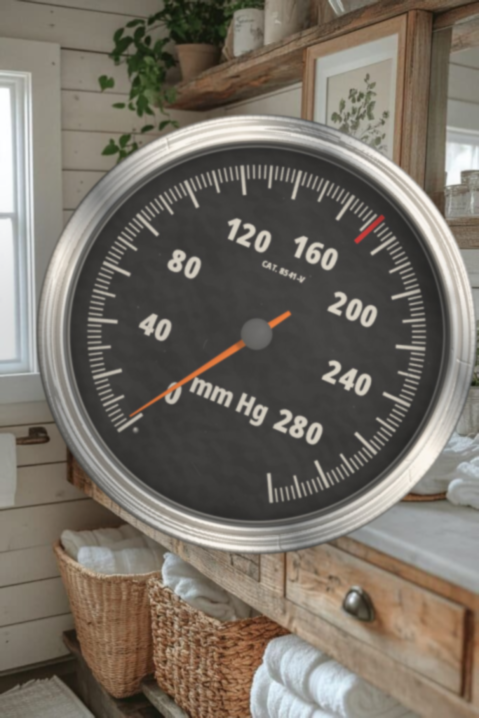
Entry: 2 mmHg
